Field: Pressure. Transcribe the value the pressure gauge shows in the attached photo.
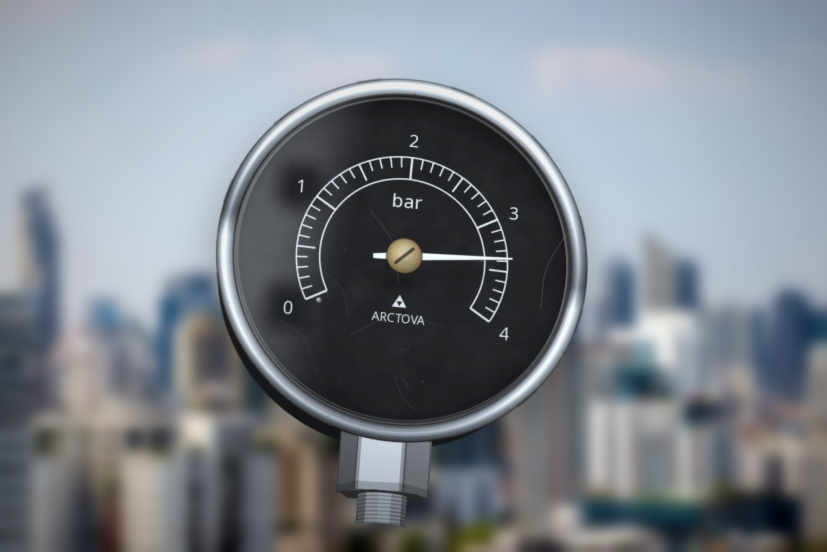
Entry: 3.4 bar
